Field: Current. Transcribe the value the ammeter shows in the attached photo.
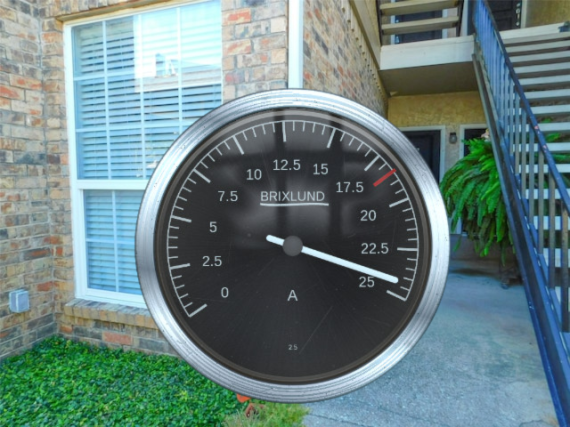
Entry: 24.25 A
